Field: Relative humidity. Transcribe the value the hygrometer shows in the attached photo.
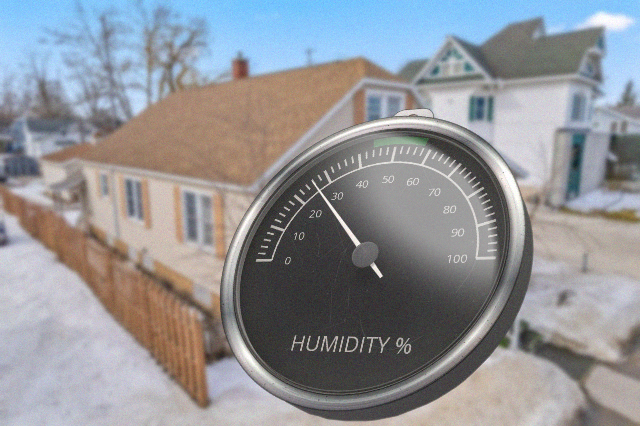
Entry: 26 %
